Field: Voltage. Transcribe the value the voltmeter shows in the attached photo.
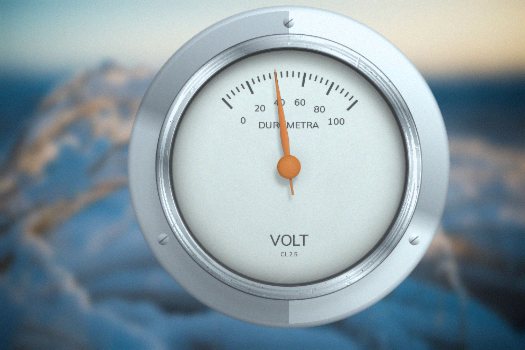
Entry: 40 V
